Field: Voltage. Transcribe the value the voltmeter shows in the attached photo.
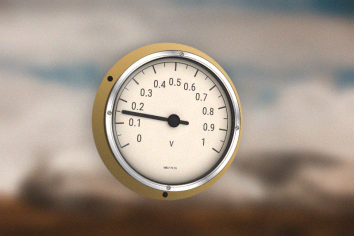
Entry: 0.15 V
